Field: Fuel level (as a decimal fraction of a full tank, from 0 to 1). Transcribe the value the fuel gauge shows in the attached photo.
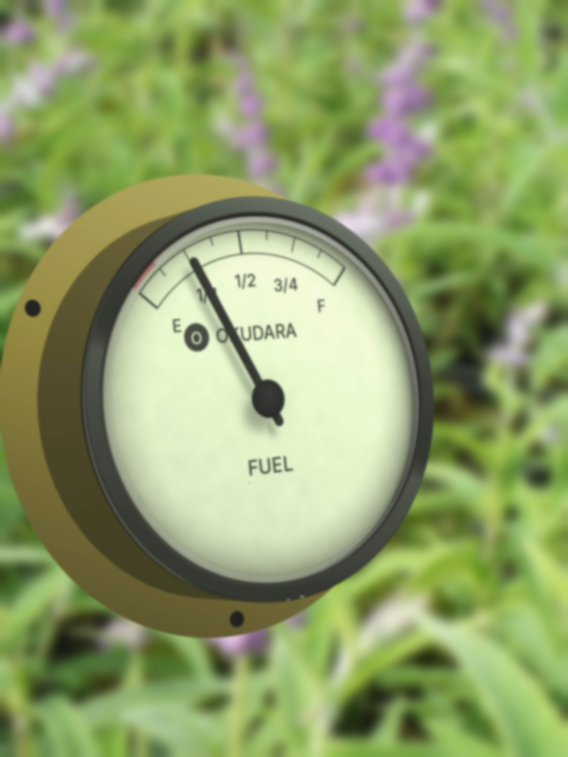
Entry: 0.25
